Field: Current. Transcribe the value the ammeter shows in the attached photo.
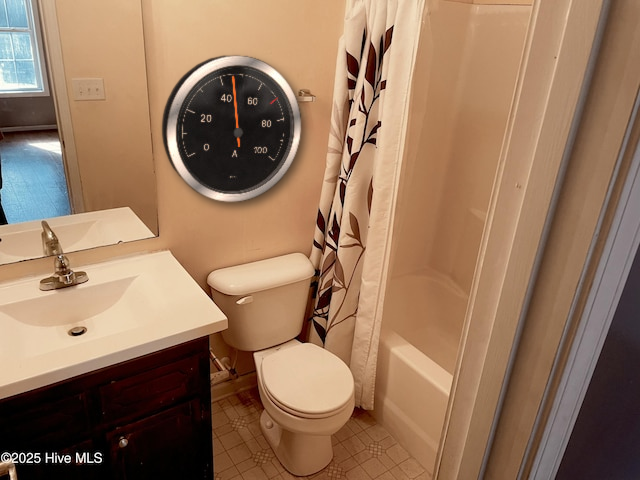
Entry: 45 A
